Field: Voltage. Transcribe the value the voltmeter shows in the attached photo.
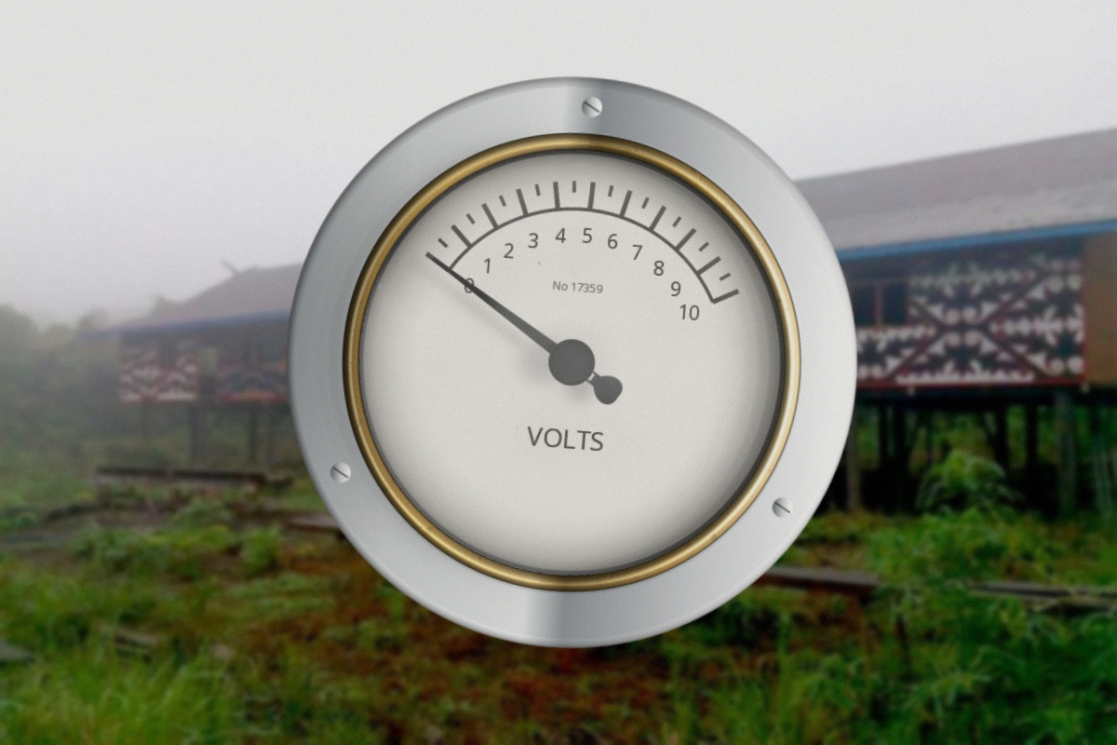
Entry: 0 V
